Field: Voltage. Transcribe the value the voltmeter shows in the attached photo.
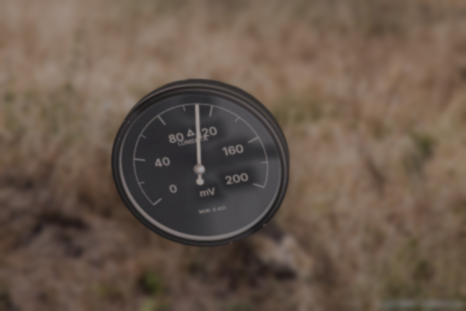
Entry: 110 mV
